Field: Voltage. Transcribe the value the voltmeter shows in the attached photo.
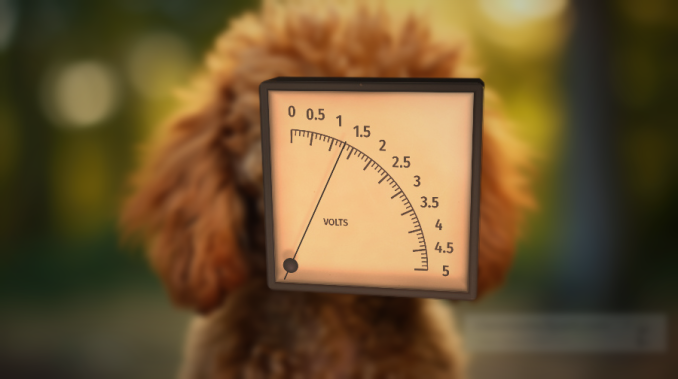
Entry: 1.3 V
